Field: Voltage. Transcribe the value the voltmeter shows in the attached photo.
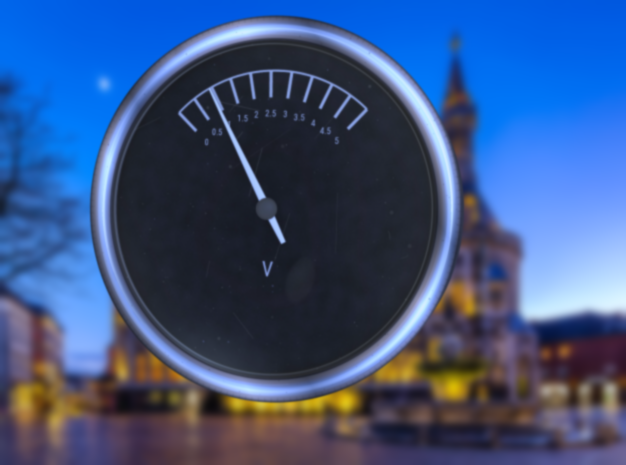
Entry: 1 V
